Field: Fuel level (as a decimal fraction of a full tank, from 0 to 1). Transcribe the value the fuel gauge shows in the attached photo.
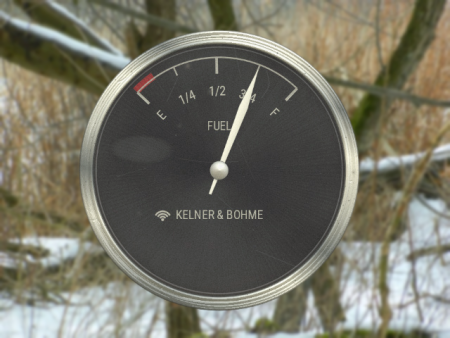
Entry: 0.75
